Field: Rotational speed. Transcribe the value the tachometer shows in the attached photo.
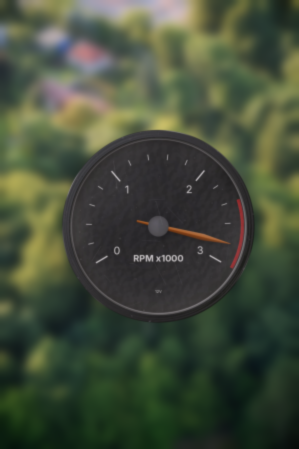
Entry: 2800 rpm
